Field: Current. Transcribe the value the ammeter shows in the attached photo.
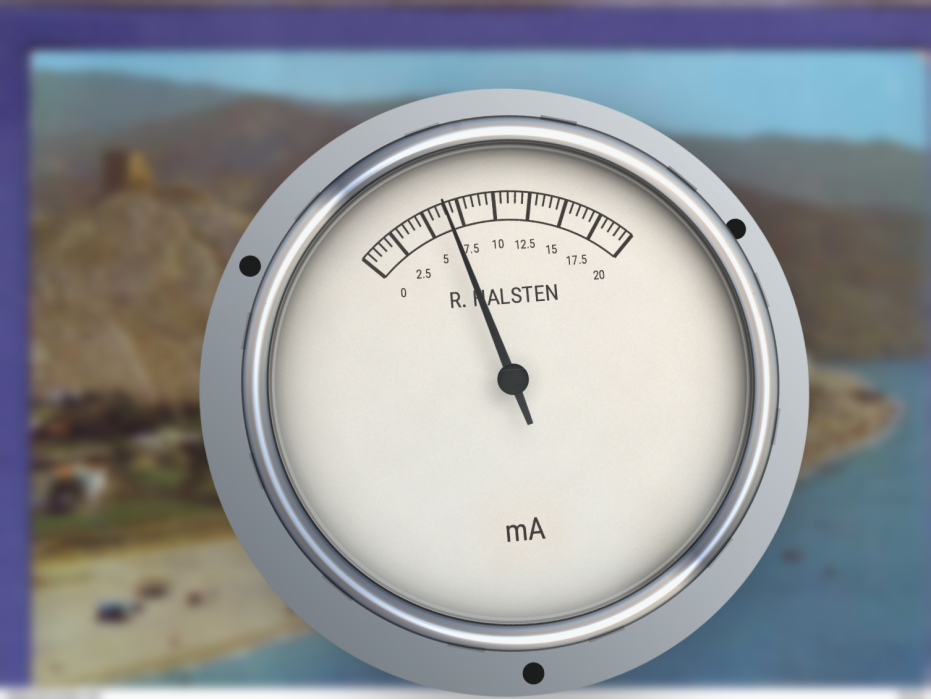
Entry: 6.5 mA
